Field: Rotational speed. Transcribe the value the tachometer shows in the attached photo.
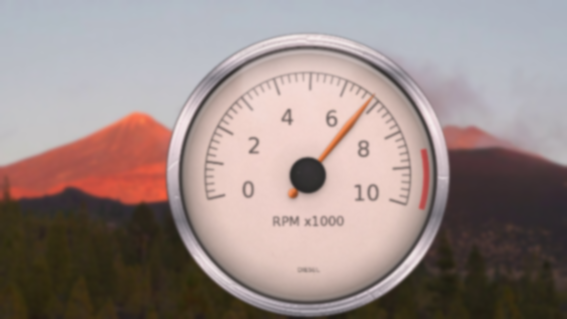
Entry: 6800 rpm
